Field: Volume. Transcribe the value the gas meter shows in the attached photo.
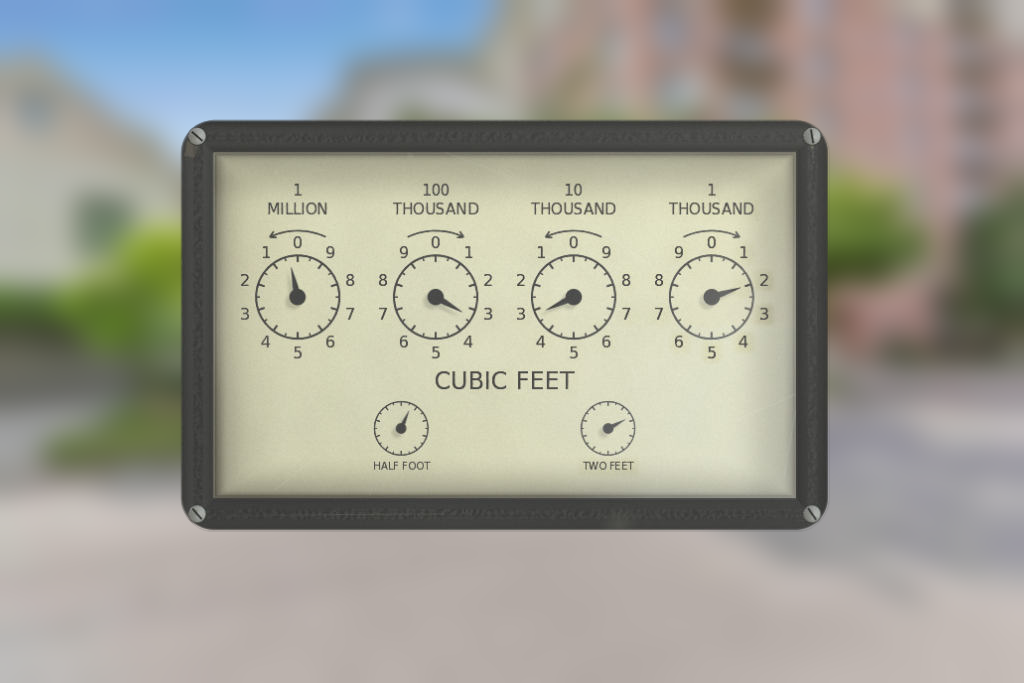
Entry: 33200 ft³
